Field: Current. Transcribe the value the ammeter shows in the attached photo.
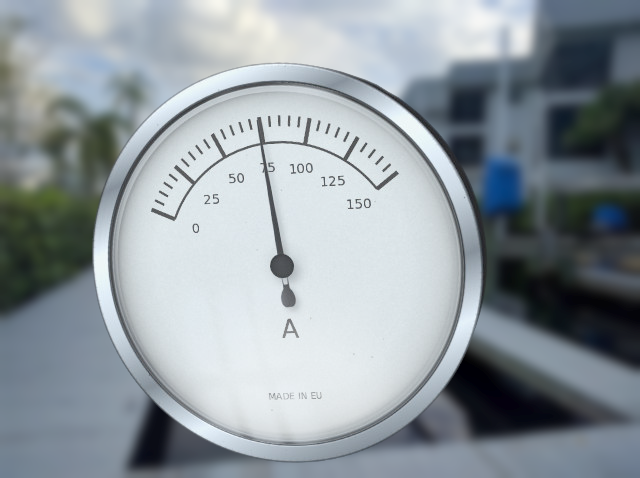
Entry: 75 A
